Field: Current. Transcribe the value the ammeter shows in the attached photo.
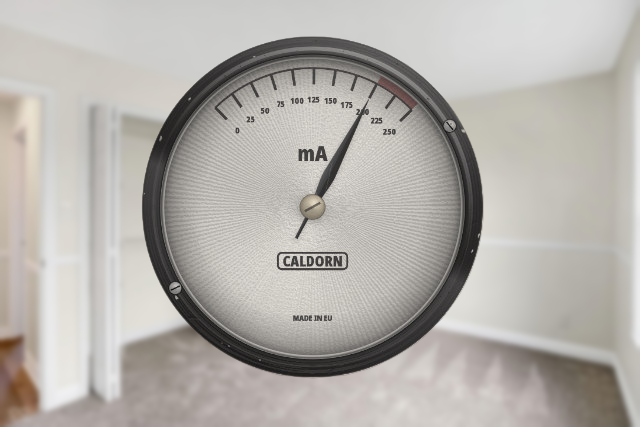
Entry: 200 mA
